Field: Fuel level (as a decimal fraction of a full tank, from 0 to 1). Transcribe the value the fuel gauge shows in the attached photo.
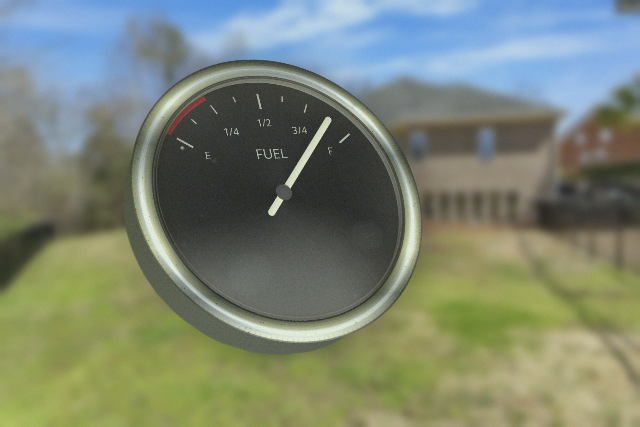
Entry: 0.875
